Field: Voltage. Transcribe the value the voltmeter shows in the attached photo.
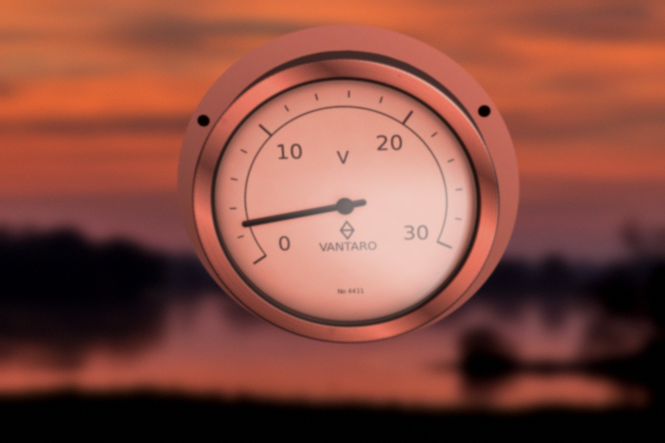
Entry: 3 V
